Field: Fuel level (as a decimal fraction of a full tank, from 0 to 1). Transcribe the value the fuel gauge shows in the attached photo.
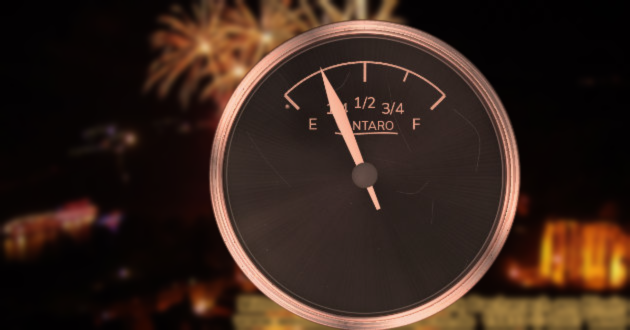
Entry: 0.25
